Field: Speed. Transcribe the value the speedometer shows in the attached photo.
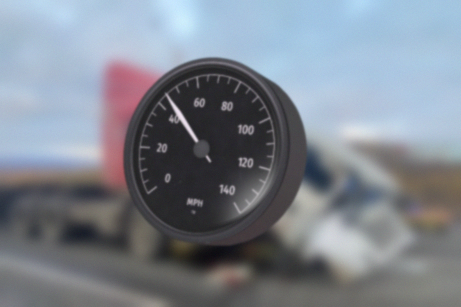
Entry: 45 mph
